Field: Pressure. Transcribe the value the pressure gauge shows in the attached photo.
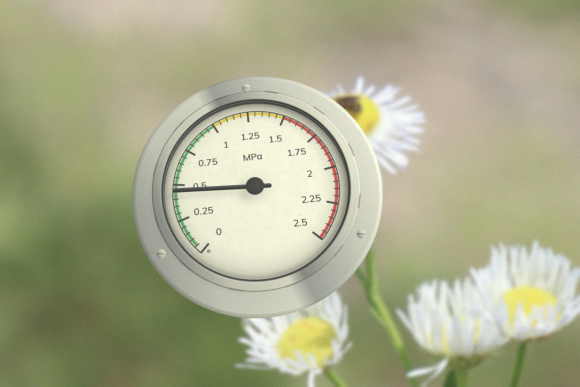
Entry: 0.45 MPa
